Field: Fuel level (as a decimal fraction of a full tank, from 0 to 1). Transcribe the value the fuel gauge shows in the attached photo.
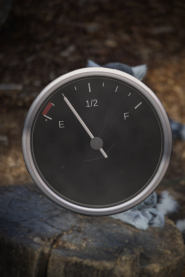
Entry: 0.25
